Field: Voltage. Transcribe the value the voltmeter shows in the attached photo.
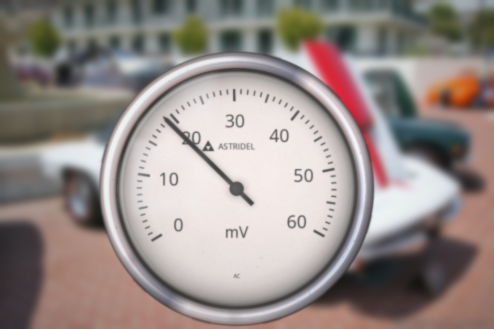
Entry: 19 mV
